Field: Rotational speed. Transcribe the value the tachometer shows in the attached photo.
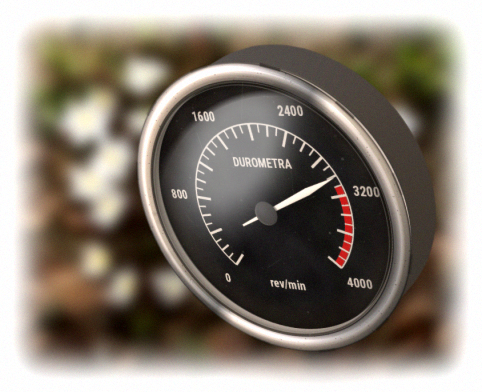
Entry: 3000 rpm
